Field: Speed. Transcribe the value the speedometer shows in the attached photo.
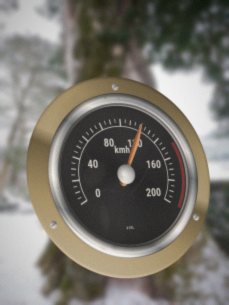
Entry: 120 km/h
